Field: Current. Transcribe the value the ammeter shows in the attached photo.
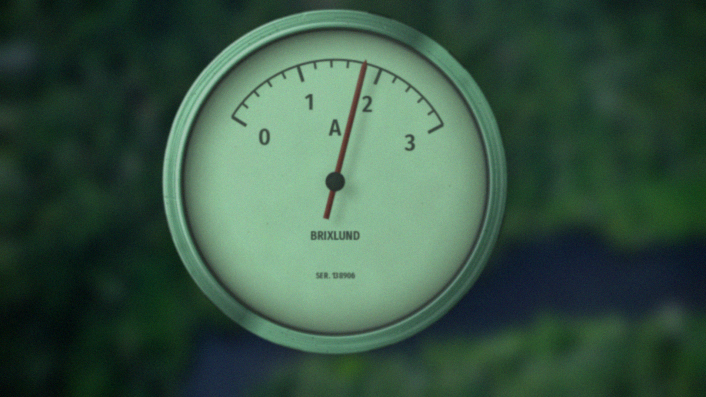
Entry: 1.8 A
